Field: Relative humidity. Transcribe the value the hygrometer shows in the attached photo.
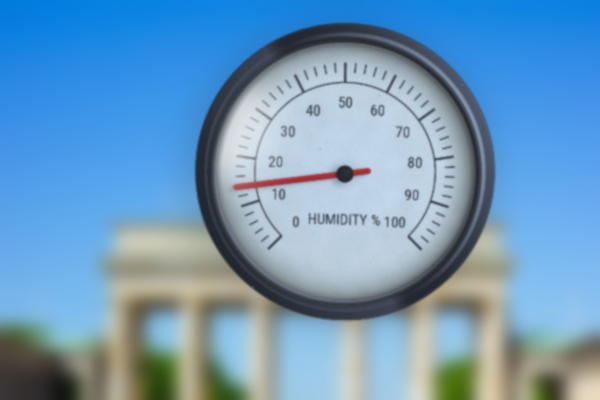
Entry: 14 %
